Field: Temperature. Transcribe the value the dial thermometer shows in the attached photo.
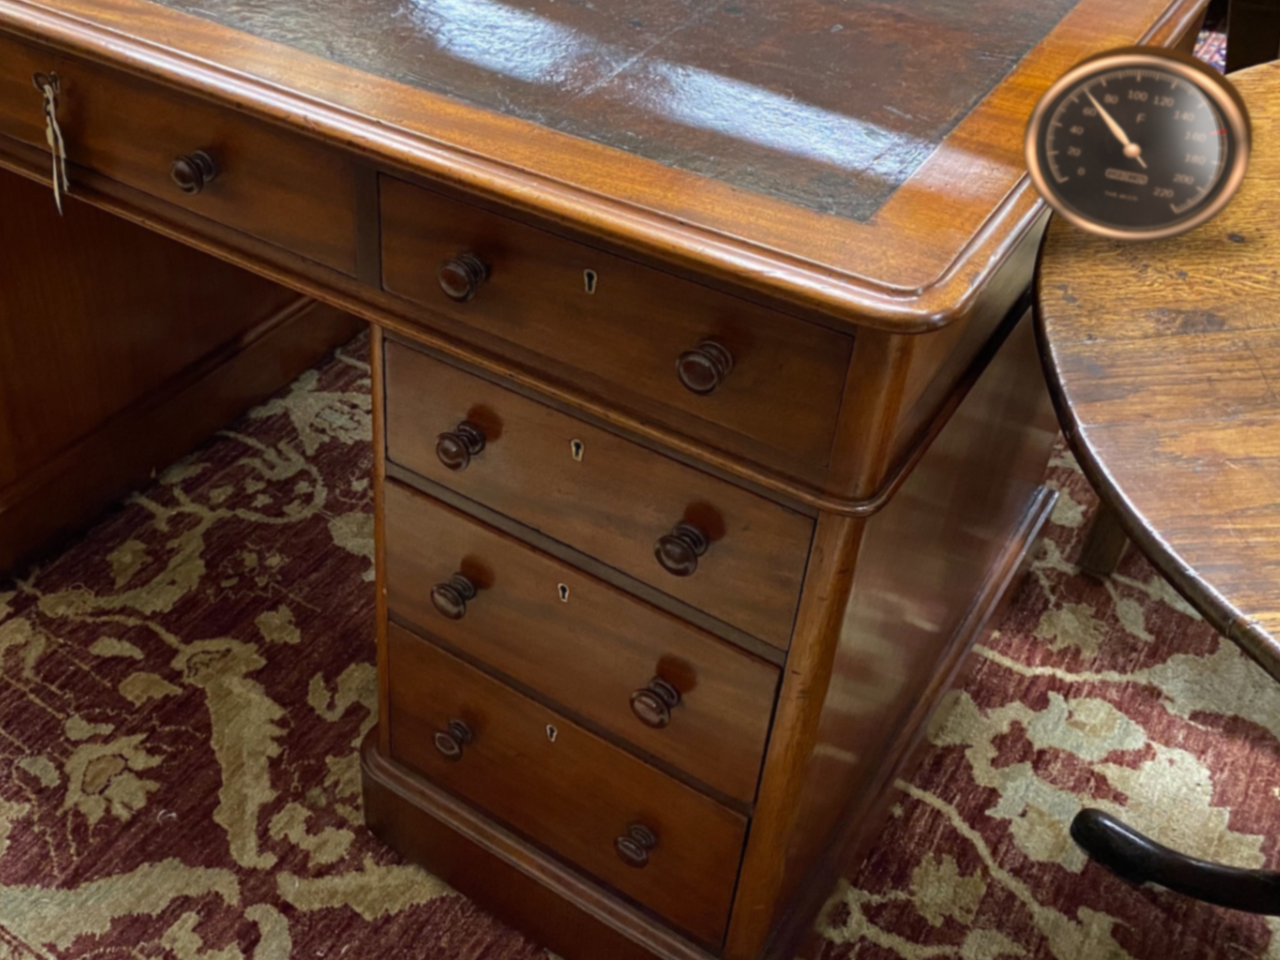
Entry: 70 °F
